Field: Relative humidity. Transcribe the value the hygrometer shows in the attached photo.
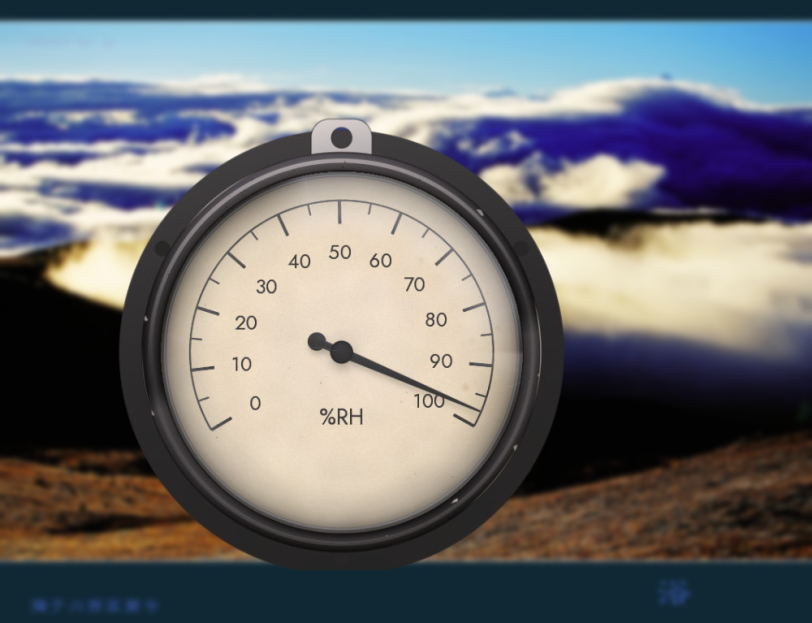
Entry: 97.5 %
